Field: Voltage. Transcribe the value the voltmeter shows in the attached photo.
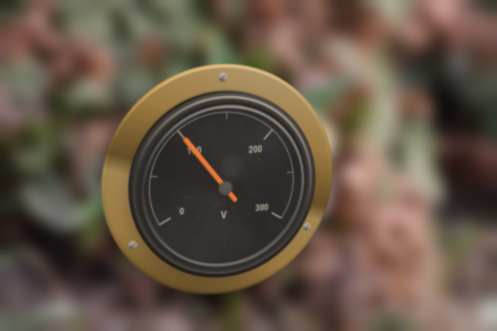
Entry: 100 V
